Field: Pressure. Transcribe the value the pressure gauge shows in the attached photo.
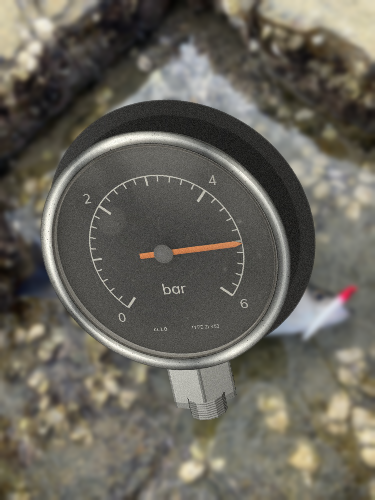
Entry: 5 bar
